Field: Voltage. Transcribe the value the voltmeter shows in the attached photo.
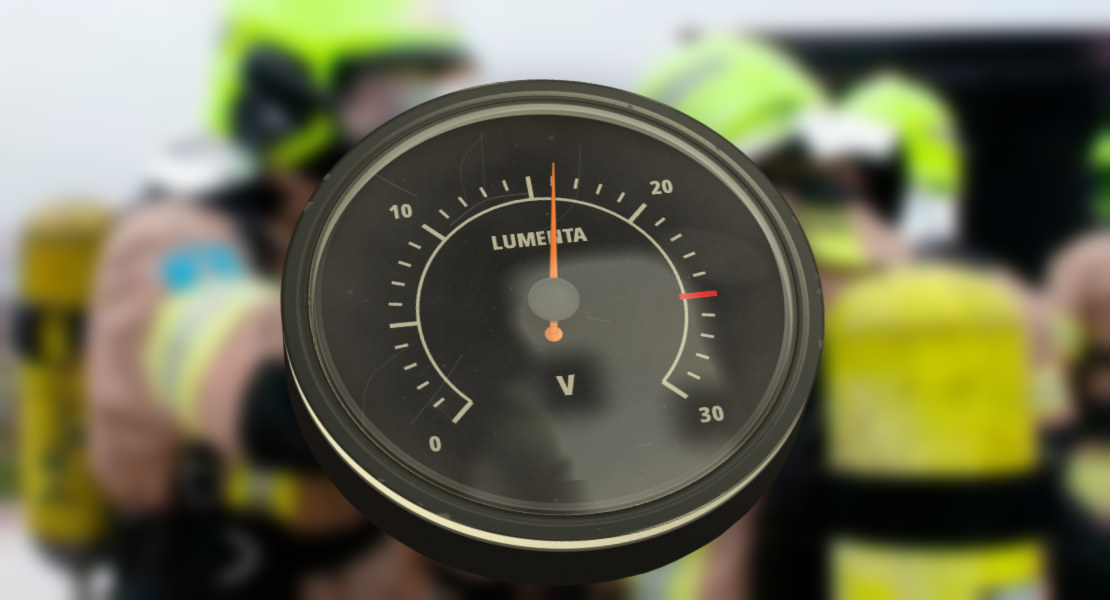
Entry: 16 V
